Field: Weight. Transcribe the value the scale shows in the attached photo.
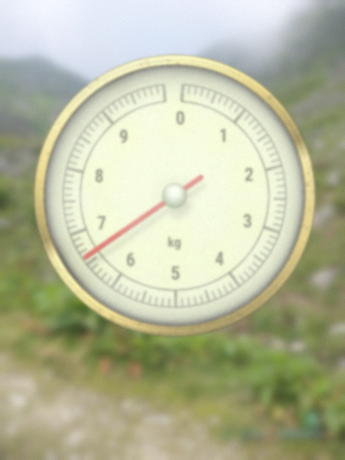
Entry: 6.6 kg
